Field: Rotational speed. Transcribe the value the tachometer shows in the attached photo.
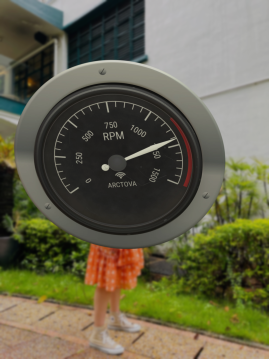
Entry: 1200 rpm
